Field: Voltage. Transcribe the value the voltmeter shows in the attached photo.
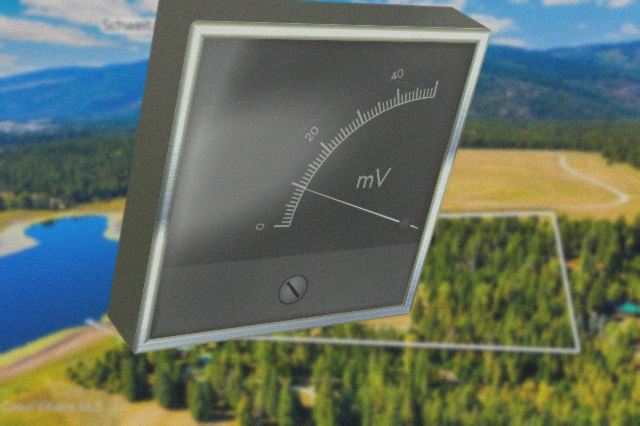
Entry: 10 mV
